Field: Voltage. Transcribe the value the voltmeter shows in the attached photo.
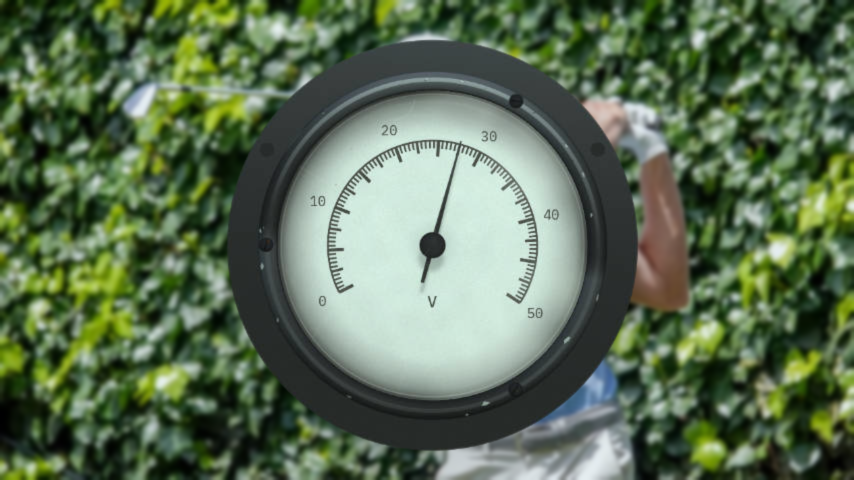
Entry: 27.5 V
